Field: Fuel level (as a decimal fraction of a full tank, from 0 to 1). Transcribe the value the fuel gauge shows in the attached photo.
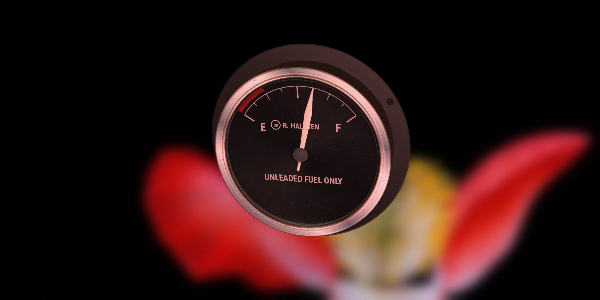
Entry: 0.625
